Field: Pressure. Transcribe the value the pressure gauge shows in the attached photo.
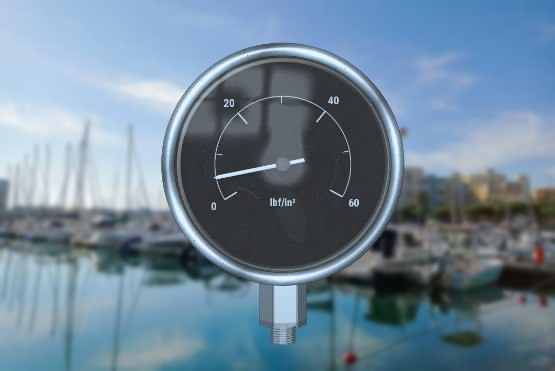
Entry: 5 psi
